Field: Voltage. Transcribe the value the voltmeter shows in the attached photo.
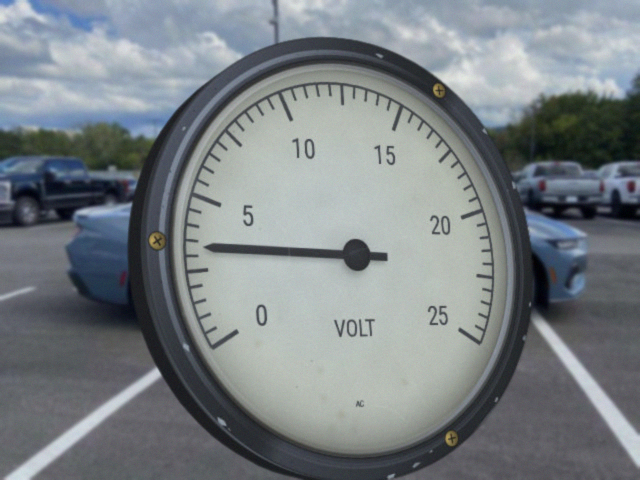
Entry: 3.25 V
